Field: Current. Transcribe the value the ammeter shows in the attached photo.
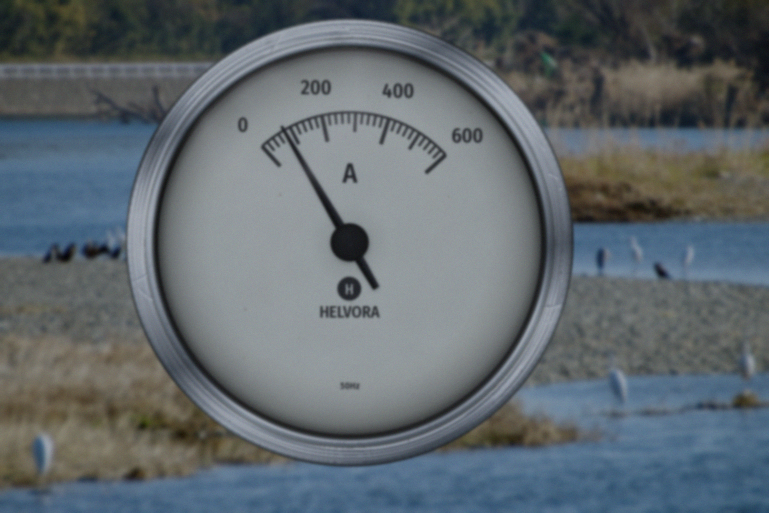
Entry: 80 A
